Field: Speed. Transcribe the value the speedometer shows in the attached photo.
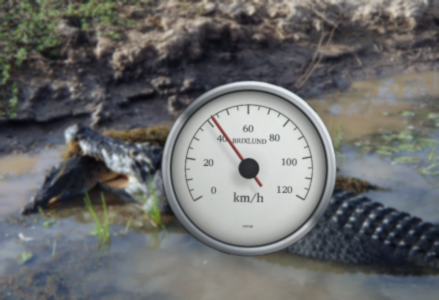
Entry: 42.5 km/h
